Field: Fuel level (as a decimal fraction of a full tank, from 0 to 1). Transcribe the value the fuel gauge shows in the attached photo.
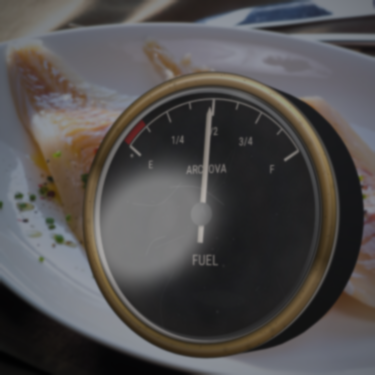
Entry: 0.5
